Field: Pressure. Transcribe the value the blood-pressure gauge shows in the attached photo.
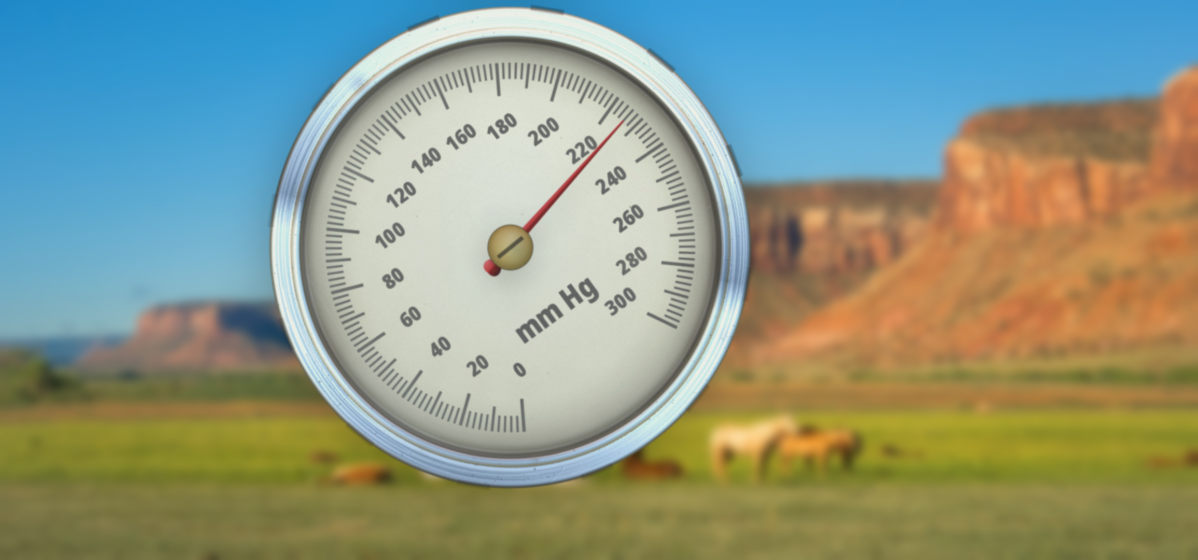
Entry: 226 mmHg
